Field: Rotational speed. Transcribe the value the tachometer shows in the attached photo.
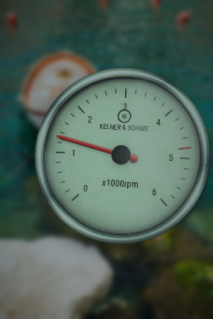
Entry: 1300 rpm
